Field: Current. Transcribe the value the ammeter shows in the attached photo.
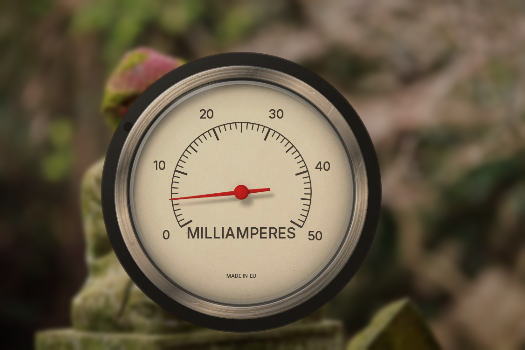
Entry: 5 mA
